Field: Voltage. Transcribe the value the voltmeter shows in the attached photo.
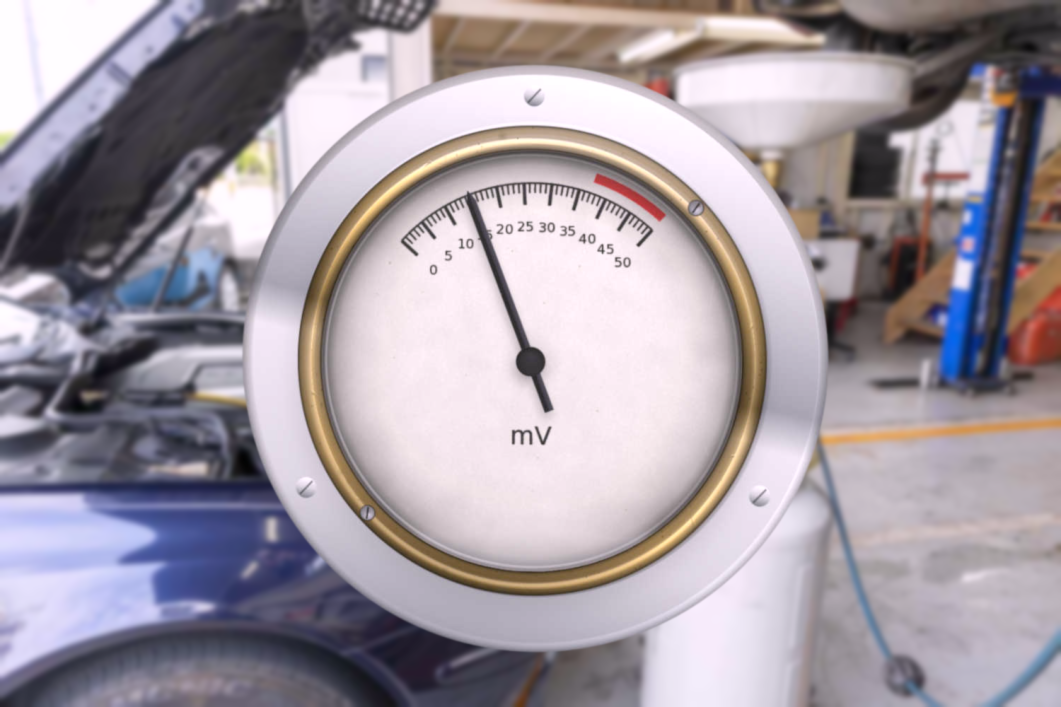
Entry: 15 mV
